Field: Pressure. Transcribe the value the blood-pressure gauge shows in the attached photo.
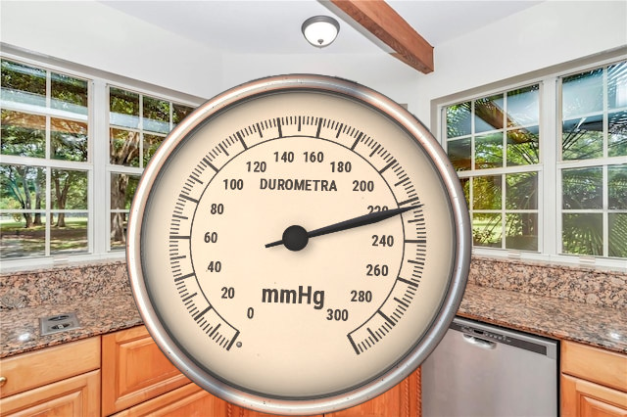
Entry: 224 mmHg
